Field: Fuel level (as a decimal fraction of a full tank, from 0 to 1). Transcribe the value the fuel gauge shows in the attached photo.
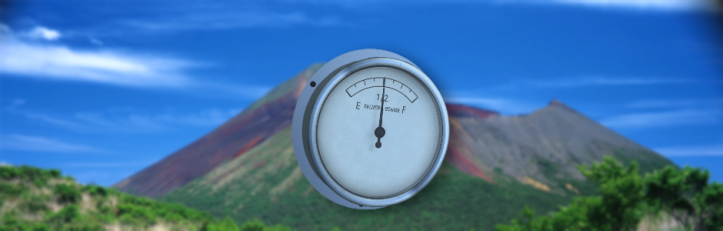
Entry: 0.5
